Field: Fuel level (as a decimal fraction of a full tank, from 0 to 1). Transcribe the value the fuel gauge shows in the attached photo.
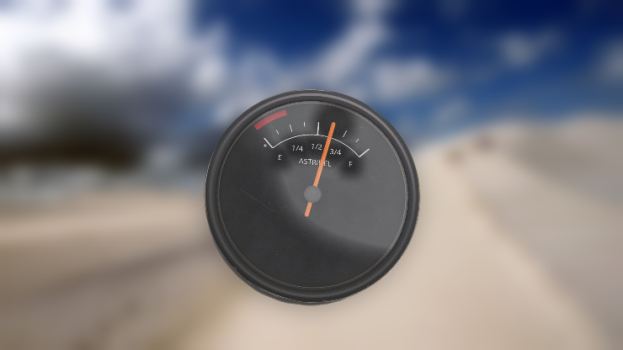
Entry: 0.625
